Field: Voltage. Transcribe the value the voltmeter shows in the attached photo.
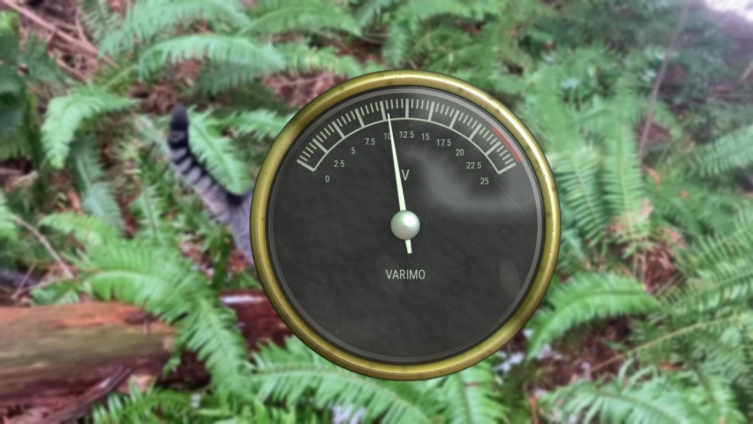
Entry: 10.5 V
